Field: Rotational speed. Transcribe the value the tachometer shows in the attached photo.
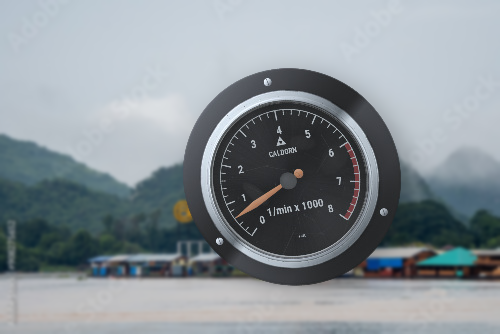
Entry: 600 rpm
